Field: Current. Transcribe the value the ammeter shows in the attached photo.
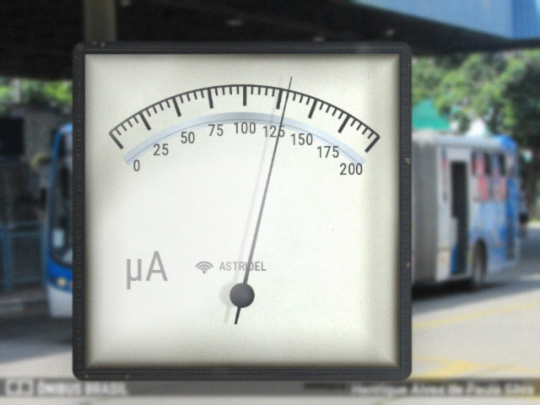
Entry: 130 µA
